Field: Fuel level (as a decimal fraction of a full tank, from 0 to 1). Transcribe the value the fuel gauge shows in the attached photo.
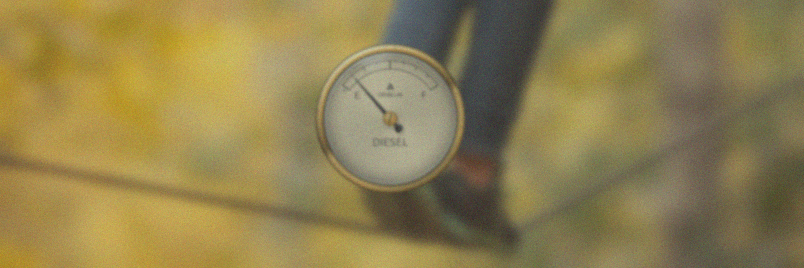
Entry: 0.125
